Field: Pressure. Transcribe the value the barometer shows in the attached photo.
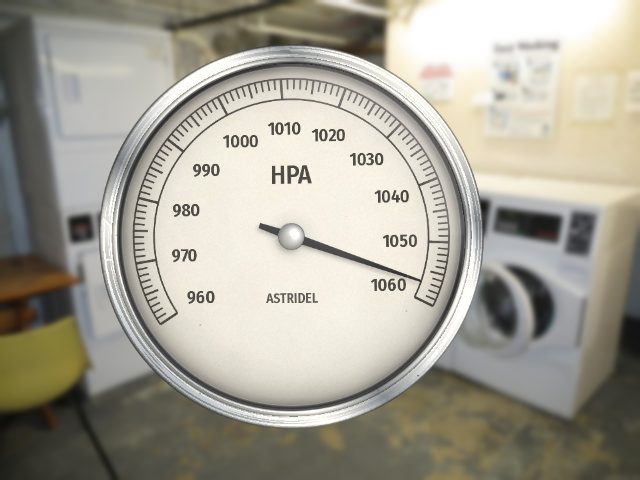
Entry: 1057 hPa
